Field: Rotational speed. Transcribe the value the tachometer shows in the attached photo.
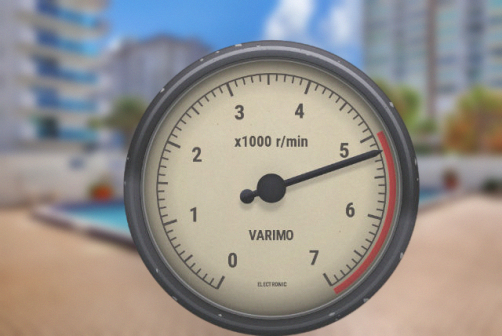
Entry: 5200 rpm
